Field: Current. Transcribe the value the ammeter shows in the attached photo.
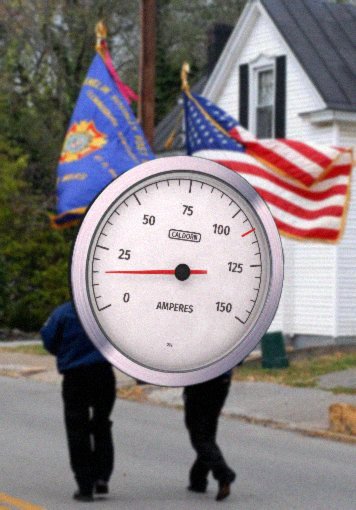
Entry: 15 A
